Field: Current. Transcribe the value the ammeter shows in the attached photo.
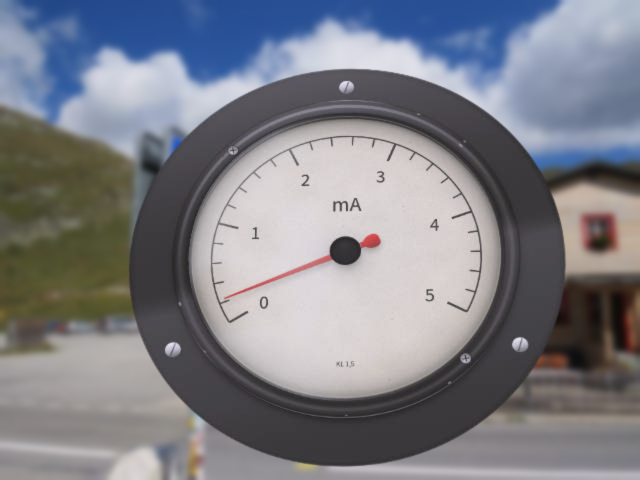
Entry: 0.2 mA
